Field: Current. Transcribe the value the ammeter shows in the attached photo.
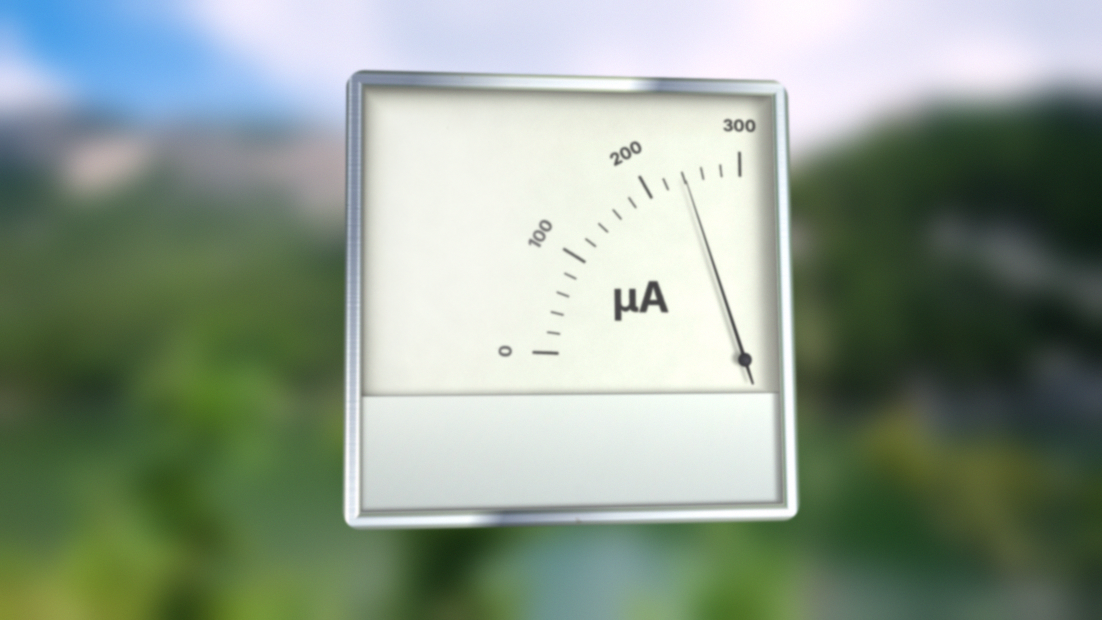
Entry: 240 µA
